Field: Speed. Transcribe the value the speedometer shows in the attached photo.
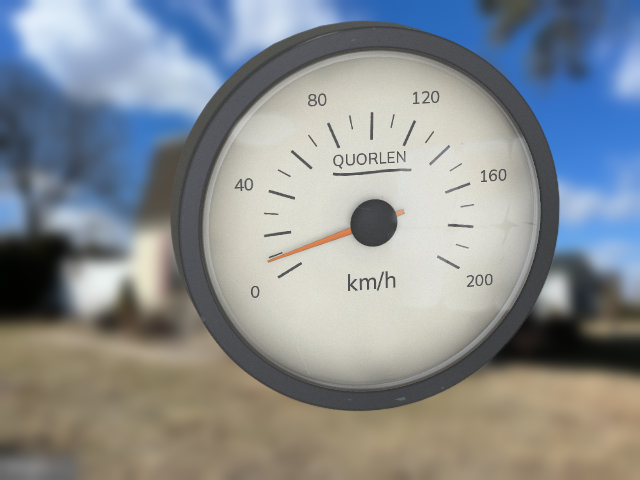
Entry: 10 km/h
